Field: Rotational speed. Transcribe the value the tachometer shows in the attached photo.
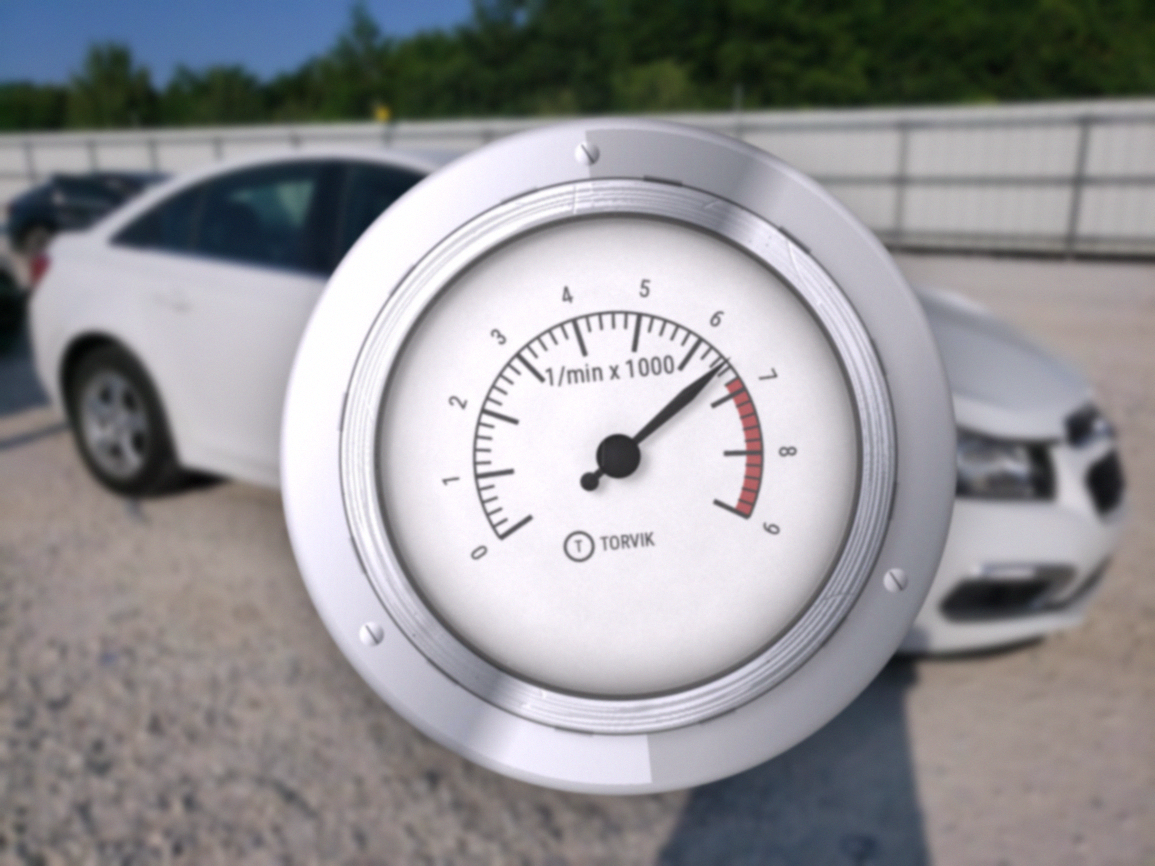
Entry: 6500 rpm
